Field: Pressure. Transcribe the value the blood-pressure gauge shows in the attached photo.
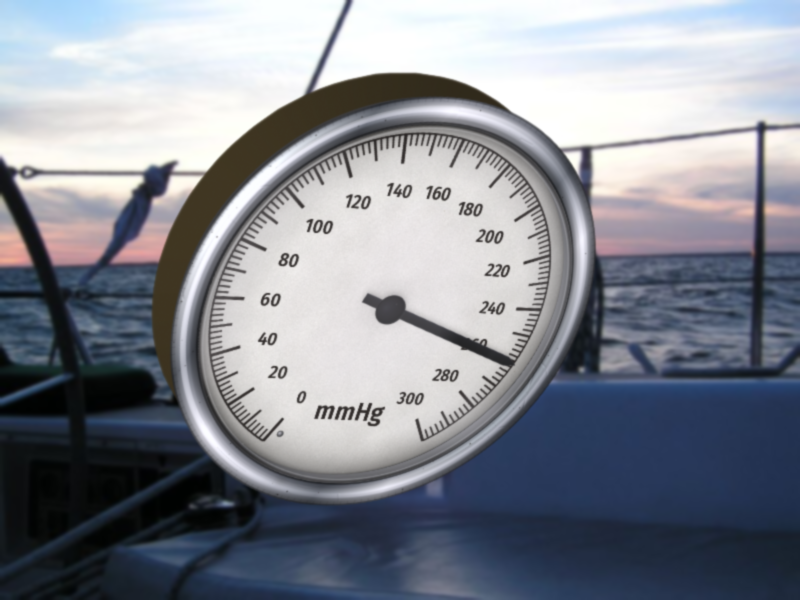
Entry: 260 mmHg
